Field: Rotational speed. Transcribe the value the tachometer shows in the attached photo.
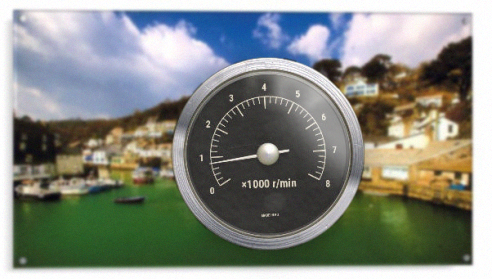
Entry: 800 rpm
